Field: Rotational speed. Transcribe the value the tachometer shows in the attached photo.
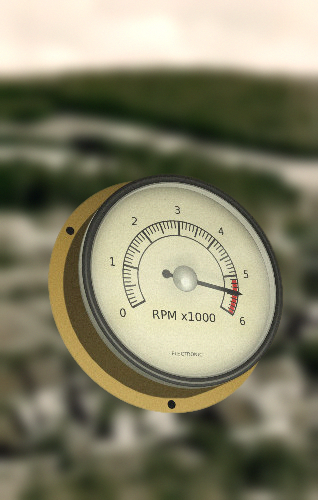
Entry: 5500 rpm
